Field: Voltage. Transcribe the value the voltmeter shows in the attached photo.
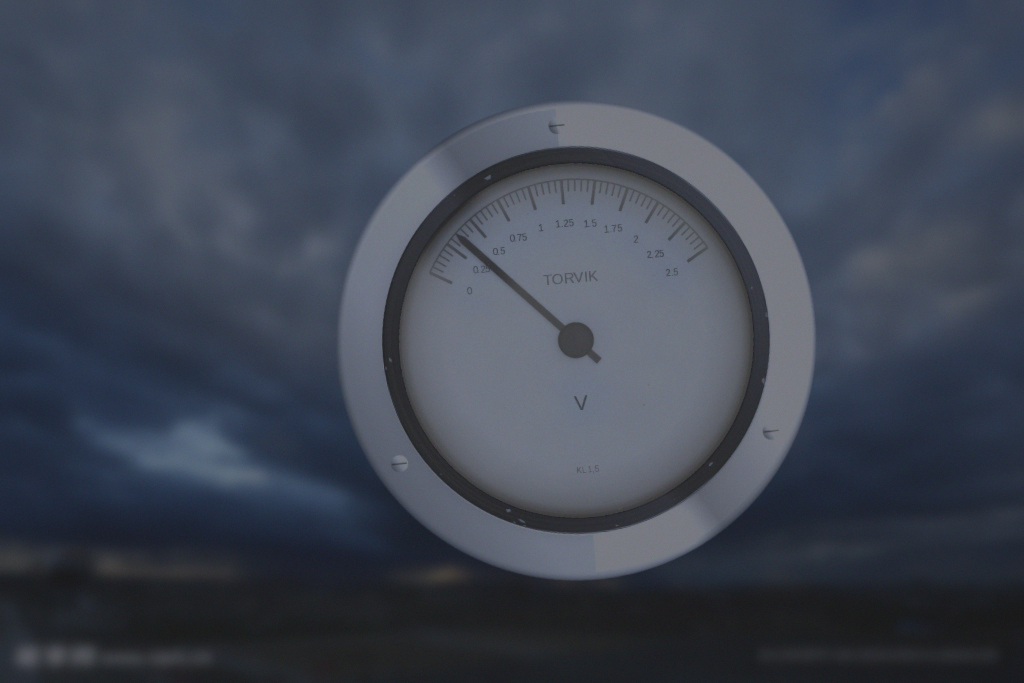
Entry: 0.35 V
